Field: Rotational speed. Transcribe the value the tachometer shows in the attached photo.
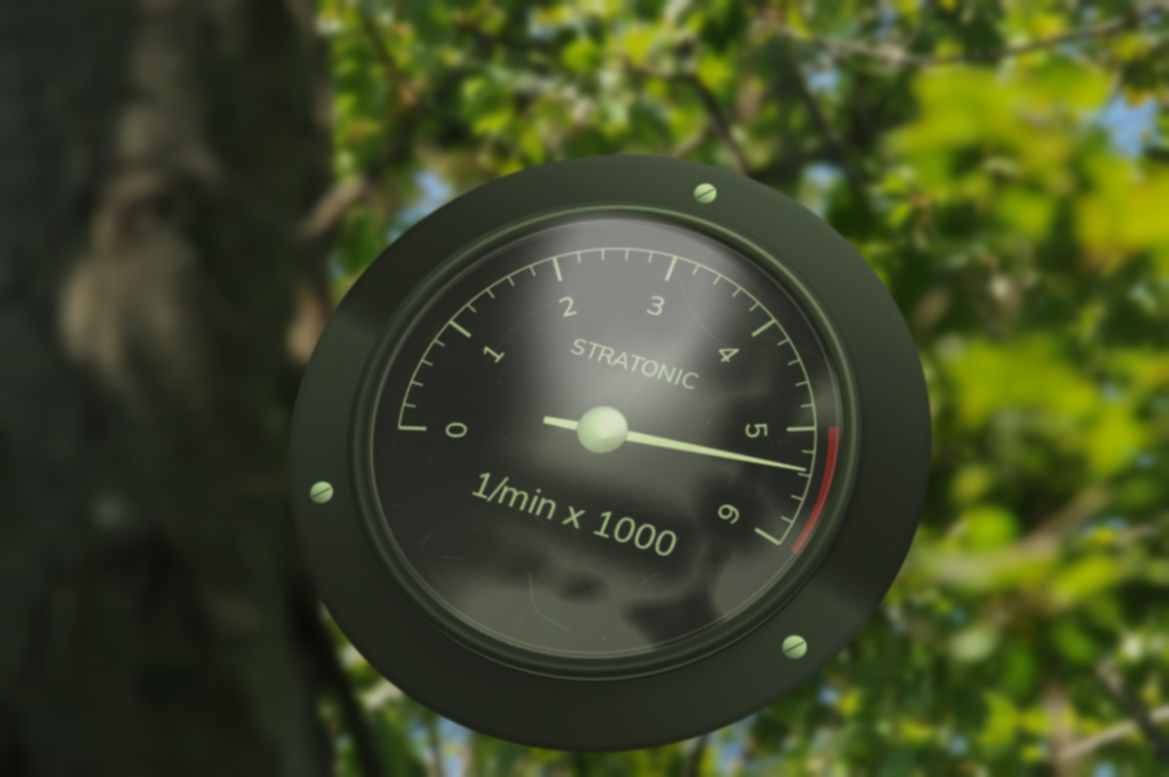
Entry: 5400 rpm
